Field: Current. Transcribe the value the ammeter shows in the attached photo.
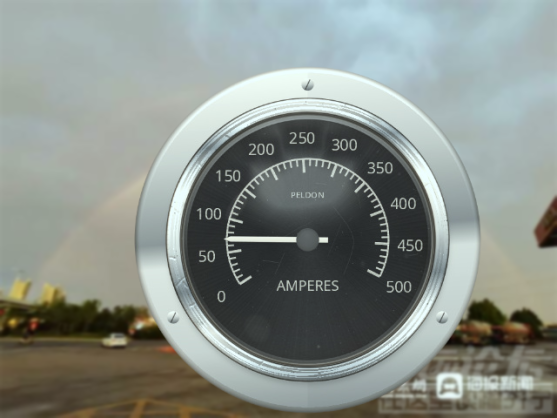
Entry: 70 A
